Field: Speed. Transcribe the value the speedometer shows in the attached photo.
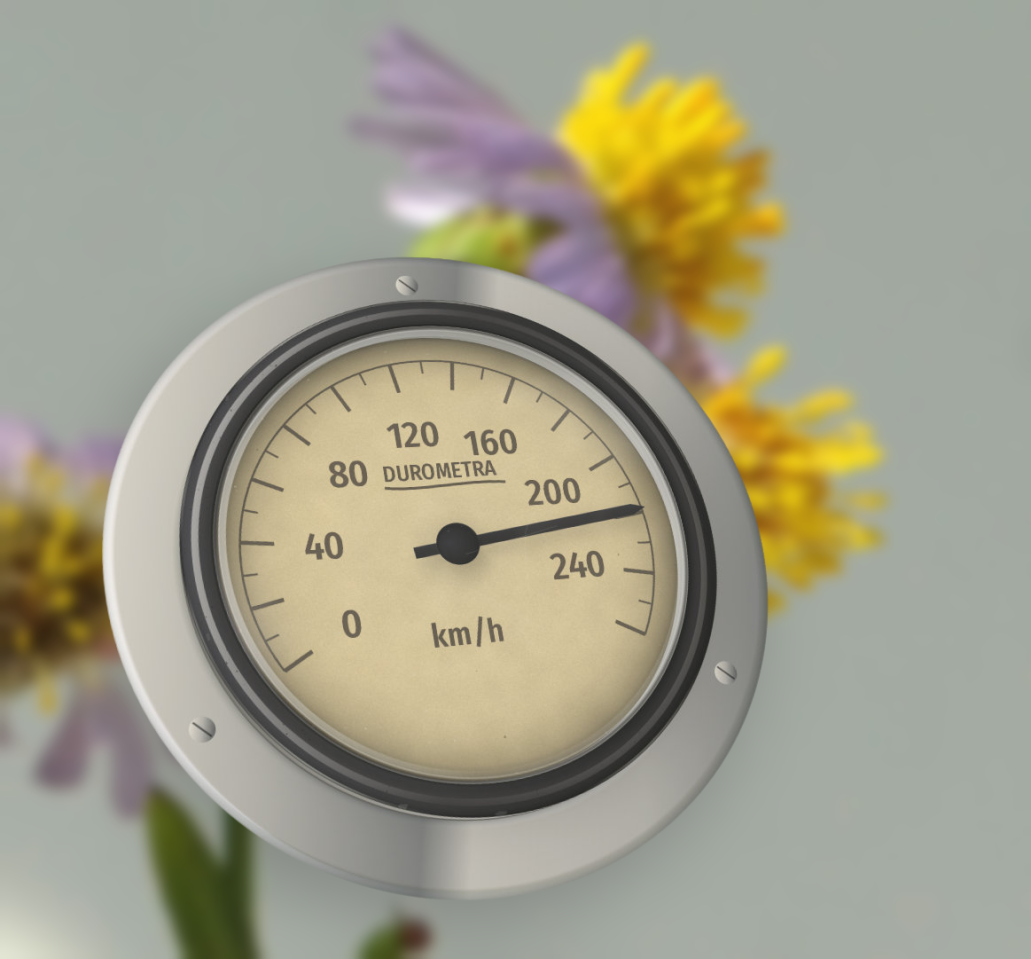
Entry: 220 km/h
